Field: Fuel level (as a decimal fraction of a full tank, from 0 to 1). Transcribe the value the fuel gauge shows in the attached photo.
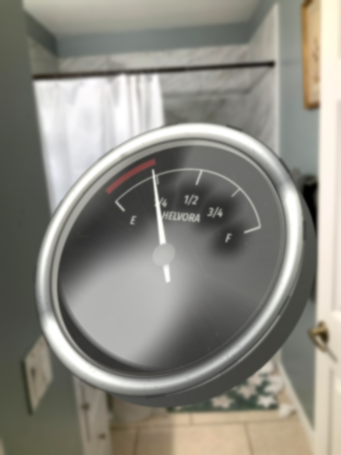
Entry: 0.25
